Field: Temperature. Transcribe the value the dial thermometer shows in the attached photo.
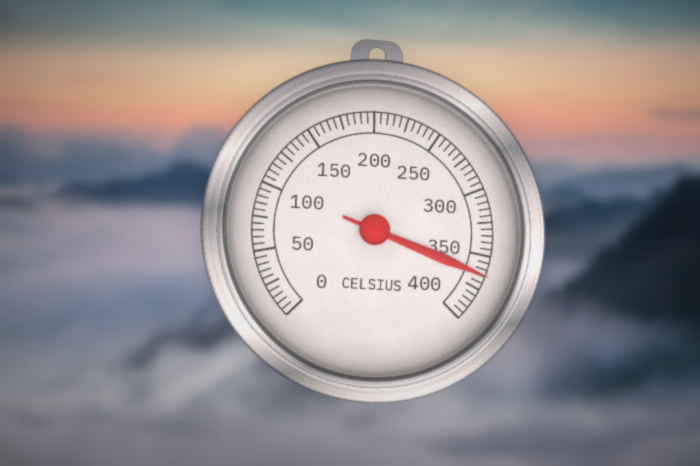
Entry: 365 °C
